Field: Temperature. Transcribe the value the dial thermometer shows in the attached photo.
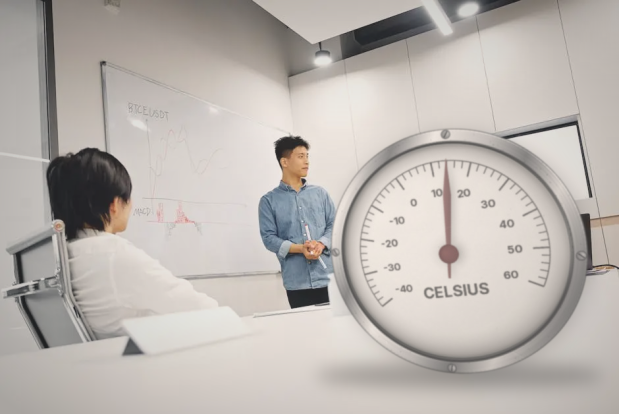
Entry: 14 °C
